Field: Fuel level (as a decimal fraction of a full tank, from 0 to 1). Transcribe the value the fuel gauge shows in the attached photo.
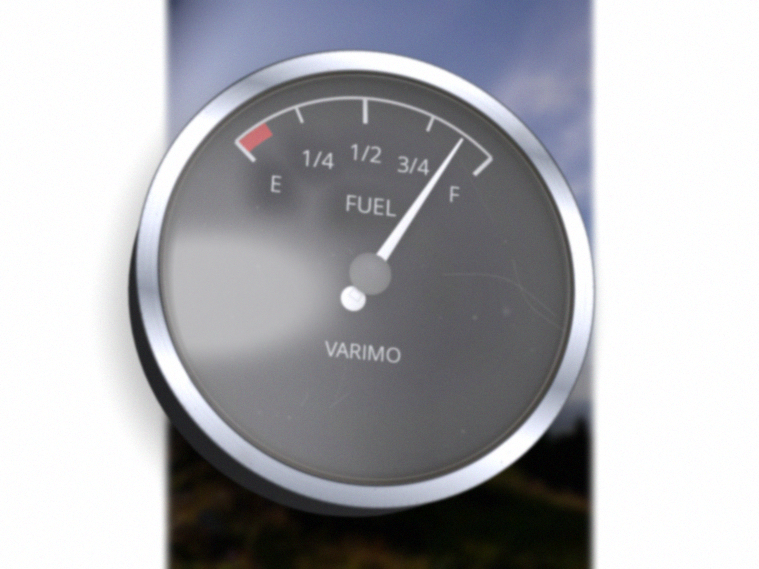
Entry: 0.875
